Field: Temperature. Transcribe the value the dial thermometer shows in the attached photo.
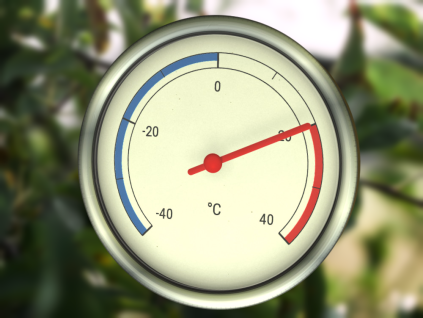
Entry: 20 °C
